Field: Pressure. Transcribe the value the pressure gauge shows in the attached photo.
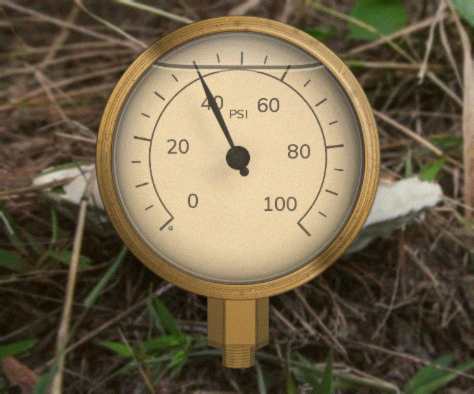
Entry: 40 psi
